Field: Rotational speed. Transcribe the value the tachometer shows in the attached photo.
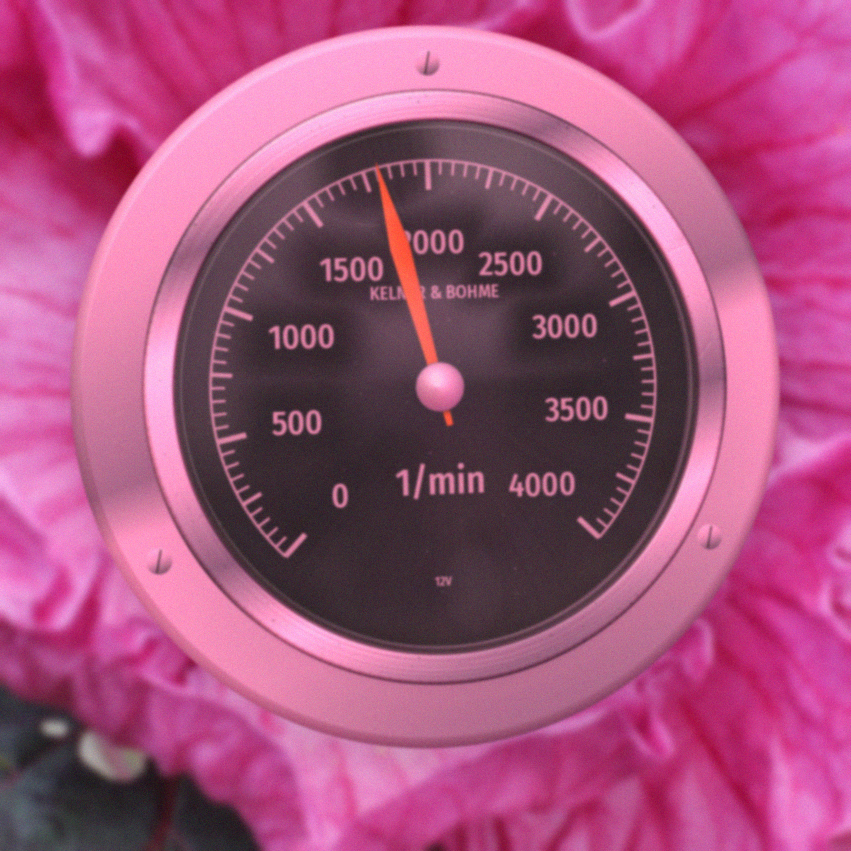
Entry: 1800 rpm
